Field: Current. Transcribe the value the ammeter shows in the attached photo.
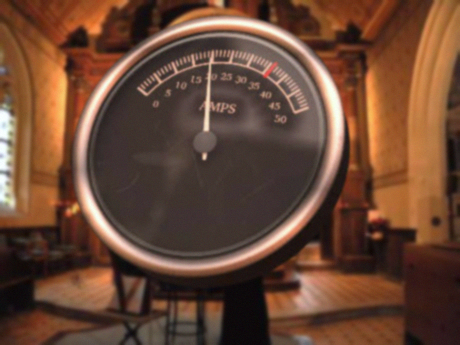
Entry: 20 A
